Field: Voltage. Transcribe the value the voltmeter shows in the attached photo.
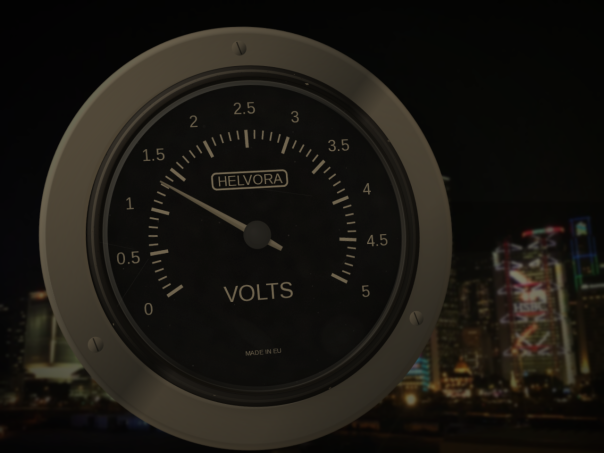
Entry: 1.3 V
